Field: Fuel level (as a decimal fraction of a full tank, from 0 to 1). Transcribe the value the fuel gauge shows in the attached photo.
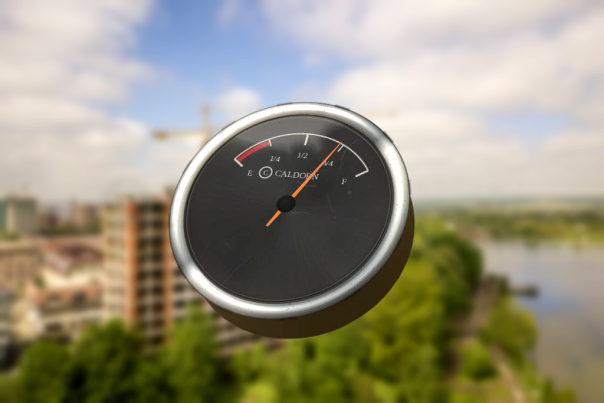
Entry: 0.75
